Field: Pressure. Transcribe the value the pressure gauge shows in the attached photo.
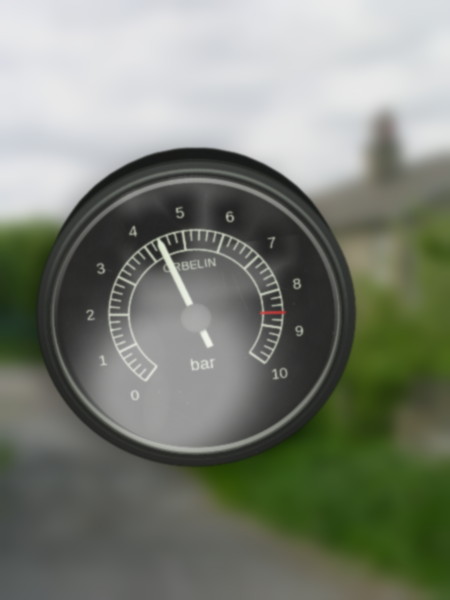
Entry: 4.4 bar
